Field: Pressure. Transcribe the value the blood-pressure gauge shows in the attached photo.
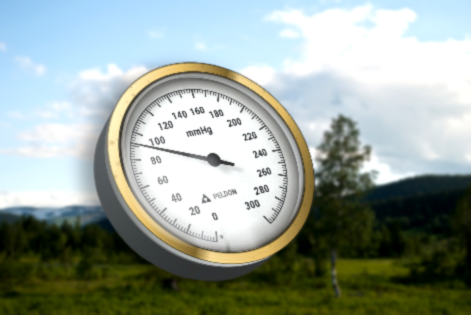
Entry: 90 mmHg
